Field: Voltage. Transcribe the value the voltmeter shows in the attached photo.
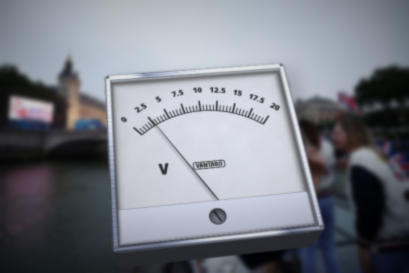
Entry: 2.5 V
